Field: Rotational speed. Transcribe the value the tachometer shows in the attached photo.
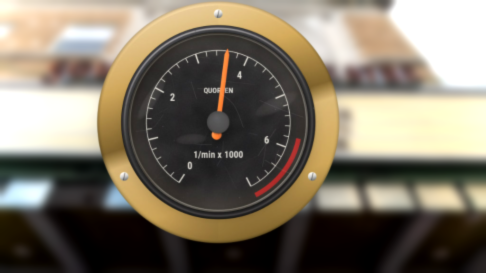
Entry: 3600 rpm
